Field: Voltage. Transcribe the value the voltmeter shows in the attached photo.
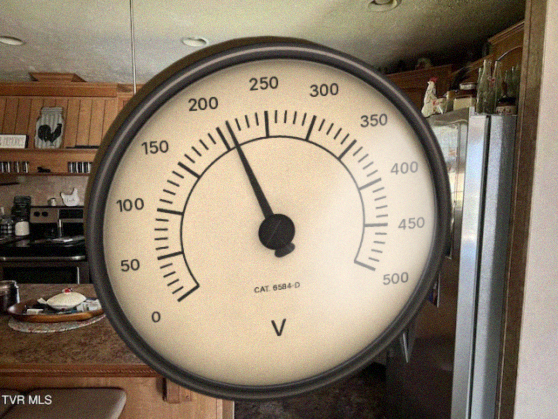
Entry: 210 V
